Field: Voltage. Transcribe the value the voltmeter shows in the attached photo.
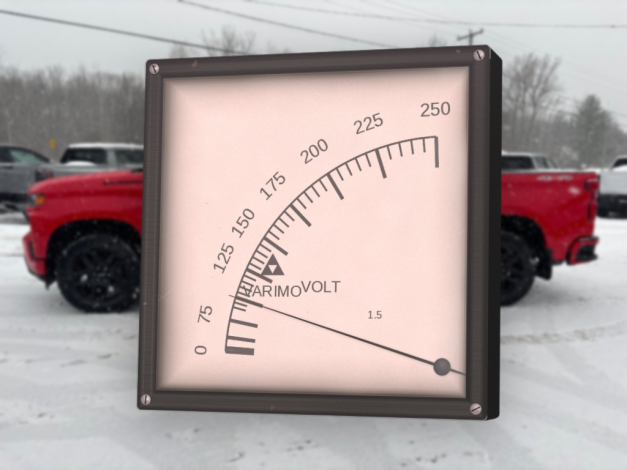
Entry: 100 V
